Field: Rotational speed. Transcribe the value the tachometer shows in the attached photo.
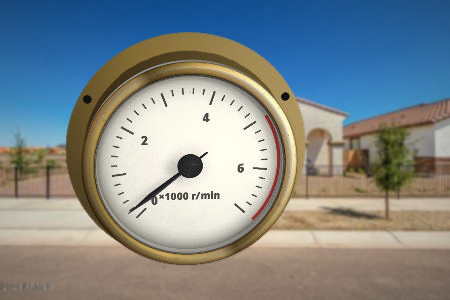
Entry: 200 rpm
